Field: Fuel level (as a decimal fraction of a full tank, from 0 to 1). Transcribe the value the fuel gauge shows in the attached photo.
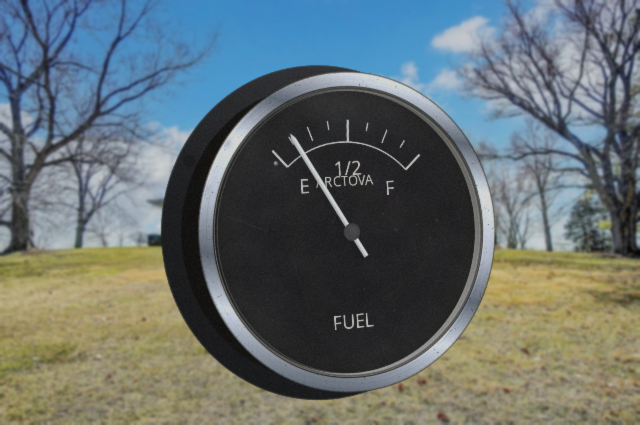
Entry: 0.125
